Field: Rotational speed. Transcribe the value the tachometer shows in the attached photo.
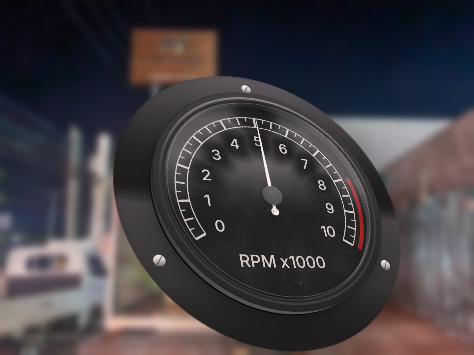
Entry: 5000 rpm
